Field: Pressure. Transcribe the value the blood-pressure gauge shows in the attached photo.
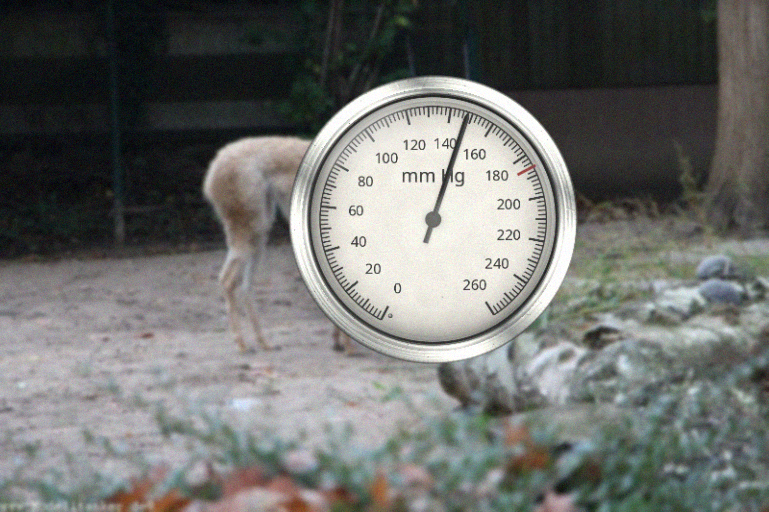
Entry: 148 mmHg
